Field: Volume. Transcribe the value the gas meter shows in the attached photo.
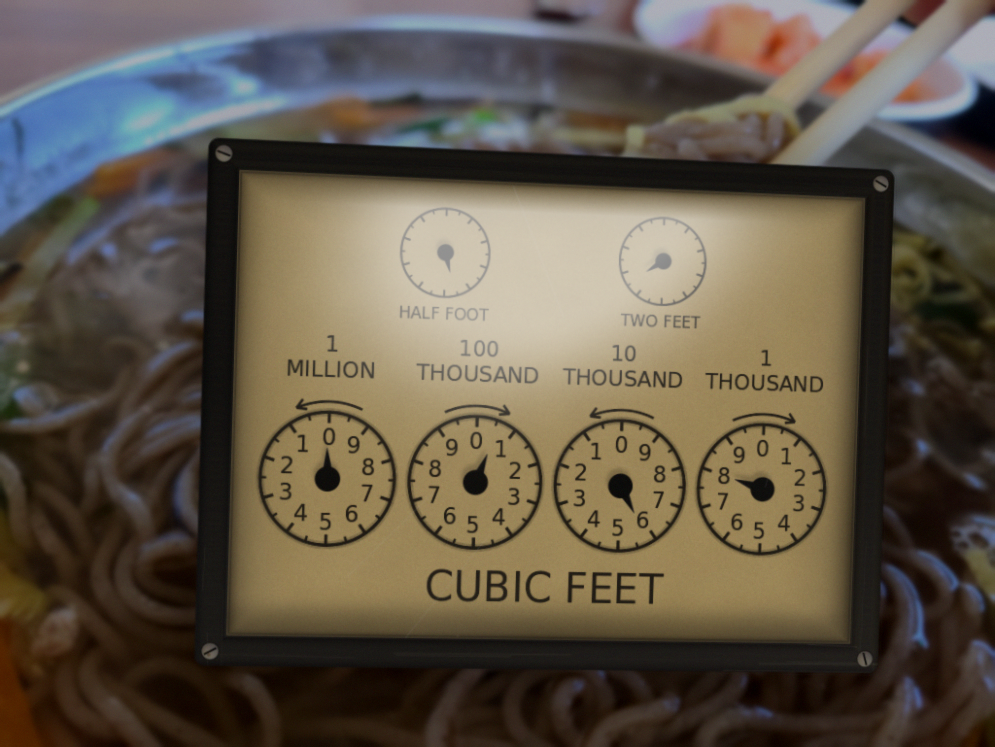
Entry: 5800 ft³
